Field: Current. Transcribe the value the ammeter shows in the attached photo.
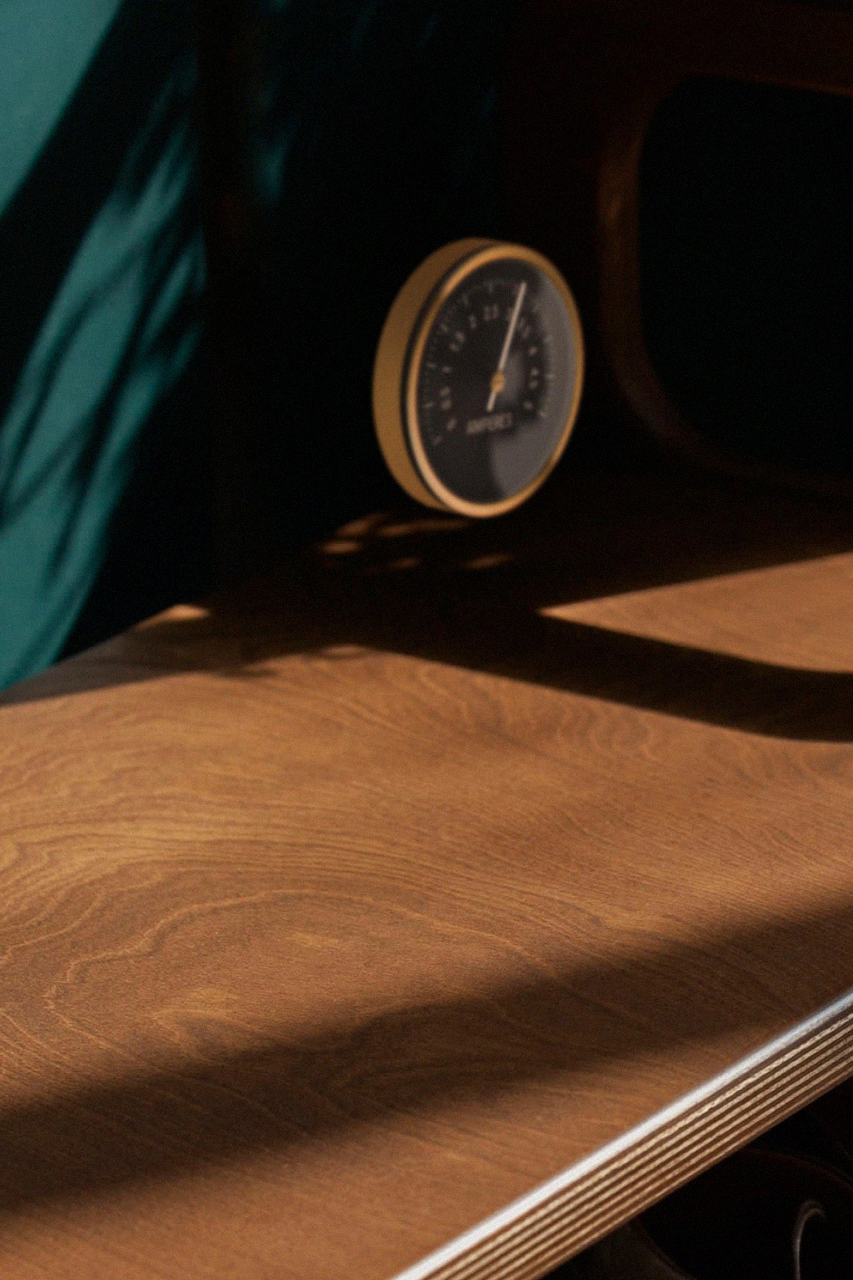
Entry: 3 A
